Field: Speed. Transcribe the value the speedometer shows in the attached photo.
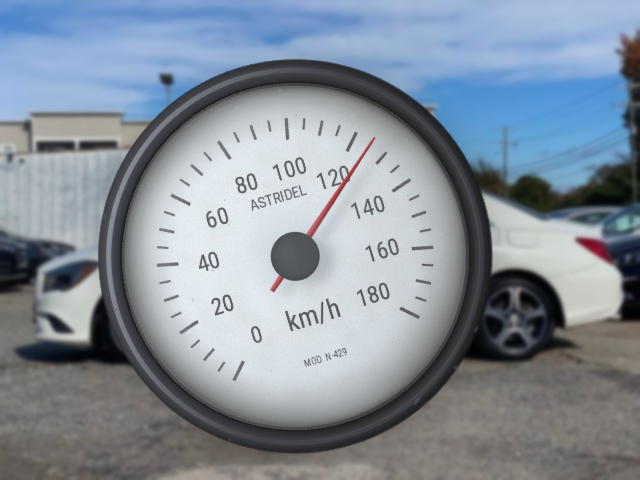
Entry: 125 km/h
